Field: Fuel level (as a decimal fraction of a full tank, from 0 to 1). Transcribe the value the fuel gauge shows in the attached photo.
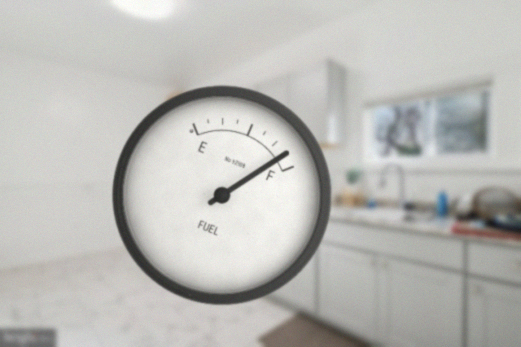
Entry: 0.875
